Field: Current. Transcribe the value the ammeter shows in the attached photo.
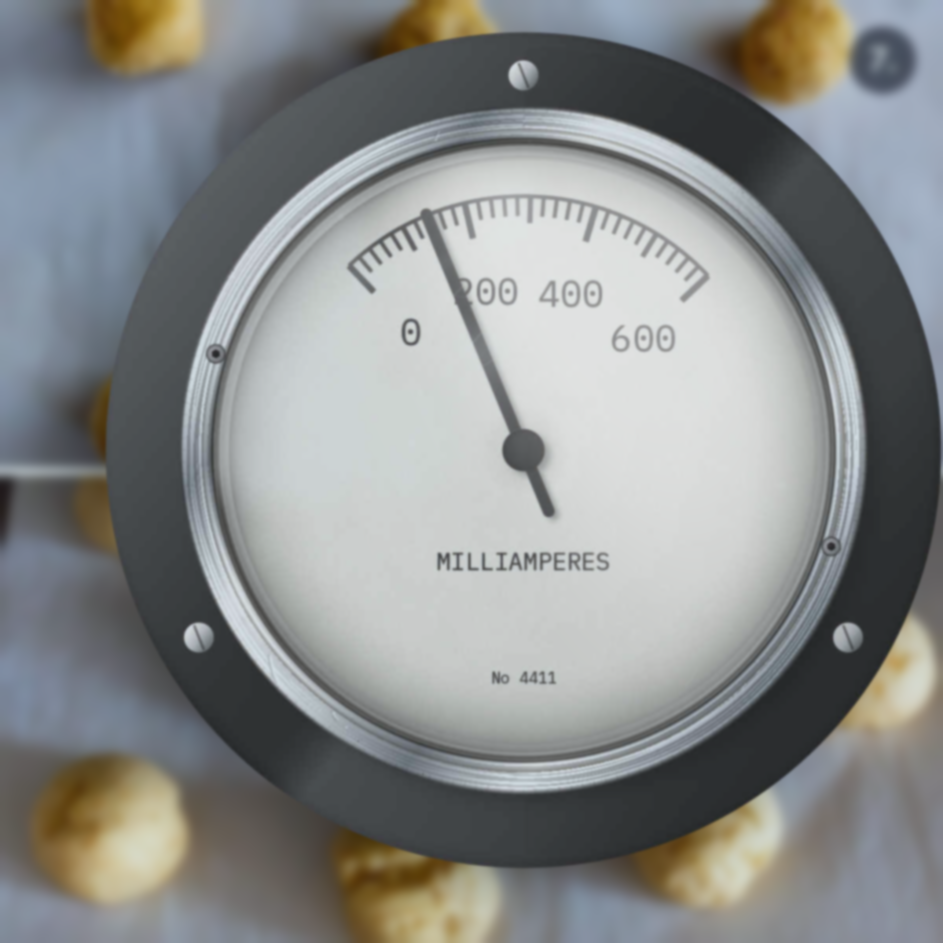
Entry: 140 mA
